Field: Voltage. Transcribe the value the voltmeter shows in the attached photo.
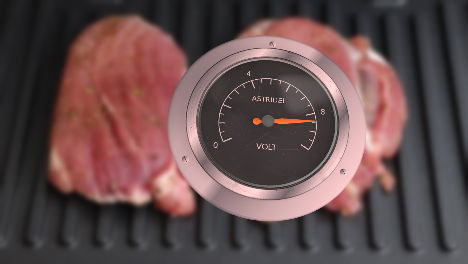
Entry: 8.5 V
